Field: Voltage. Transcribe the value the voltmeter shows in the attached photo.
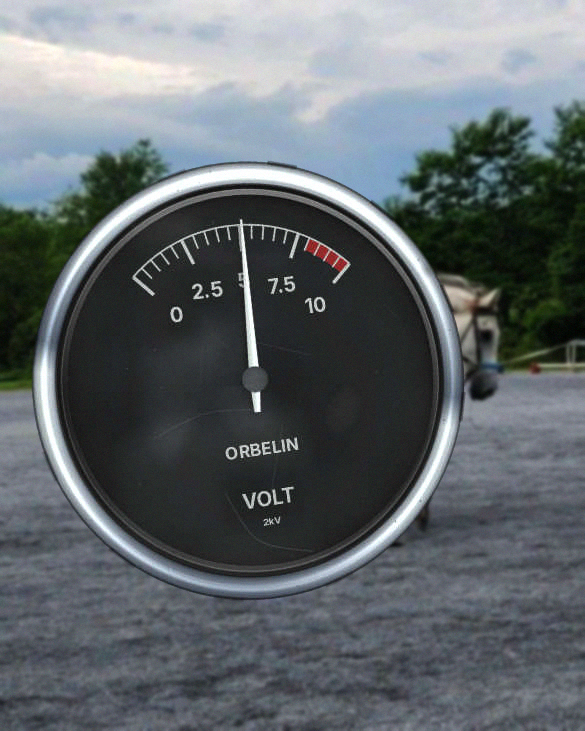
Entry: 5 V
